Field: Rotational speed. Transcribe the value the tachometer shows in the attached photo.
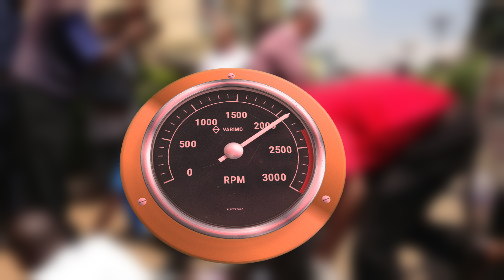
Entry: 2100 rpm
